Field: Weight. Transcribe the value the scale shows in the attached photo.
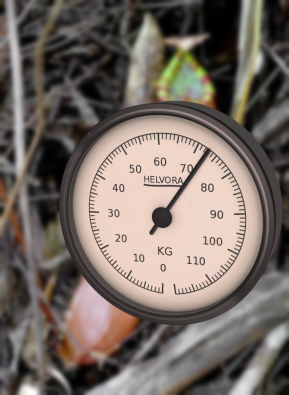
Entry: 73 kg
